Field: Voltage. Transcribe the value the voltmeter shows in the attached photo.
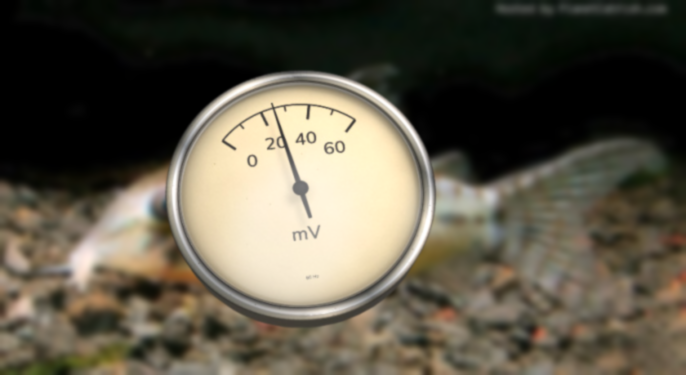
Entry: 25 mV
